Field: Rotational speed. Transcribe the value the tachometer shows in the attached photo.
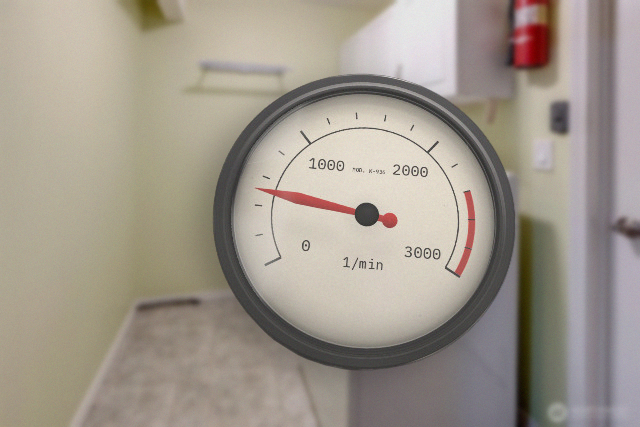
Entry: 500 rpm
